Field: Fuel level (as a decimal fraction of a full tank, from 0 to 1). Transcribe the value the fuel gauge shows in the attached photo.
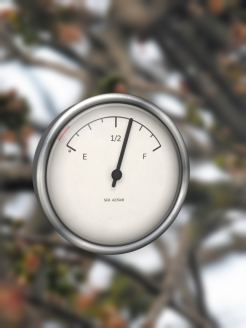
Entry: 0.625
